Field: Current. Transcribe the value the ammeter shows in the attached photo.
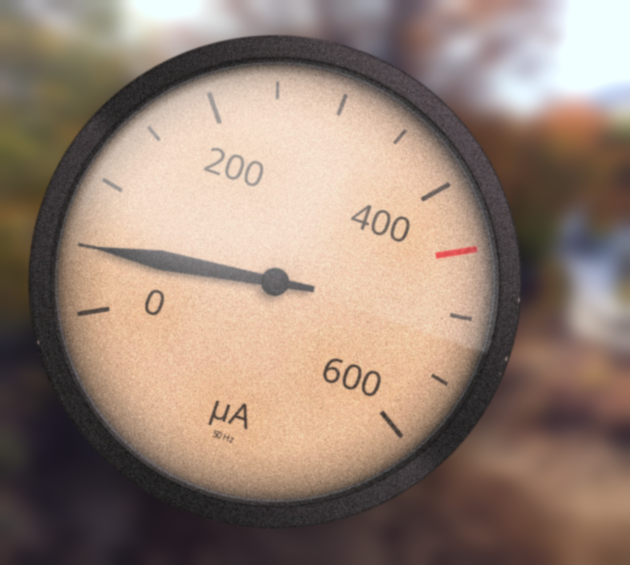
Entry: 50 µA
